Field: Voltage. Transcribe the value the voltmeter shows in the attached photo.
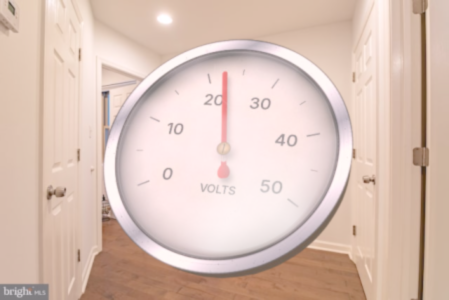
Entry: 22.5 V
